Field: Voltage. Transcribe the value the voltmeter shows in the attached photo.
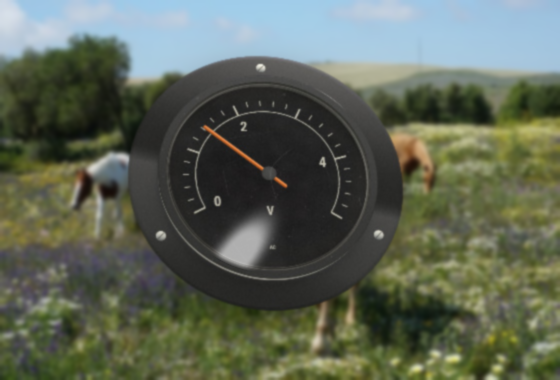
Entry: 1.4 V
